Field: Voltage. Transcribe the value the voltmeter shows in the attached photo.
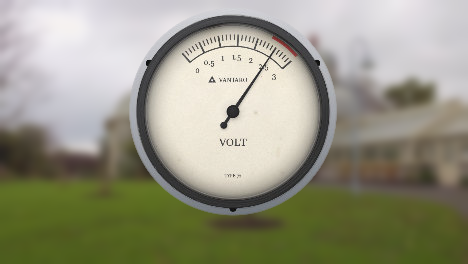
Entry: 2.5 V
